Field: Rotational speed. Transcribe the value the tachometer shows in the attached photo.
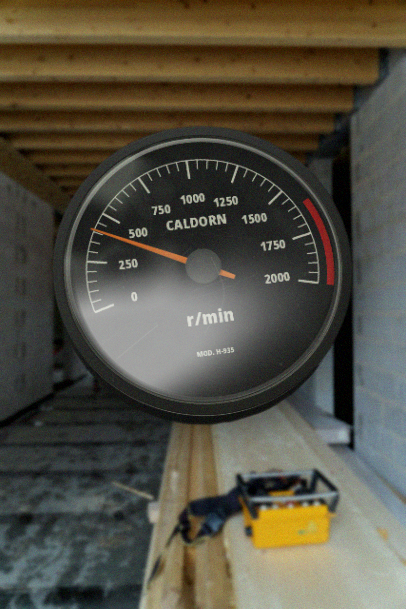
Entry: 400 rpm
